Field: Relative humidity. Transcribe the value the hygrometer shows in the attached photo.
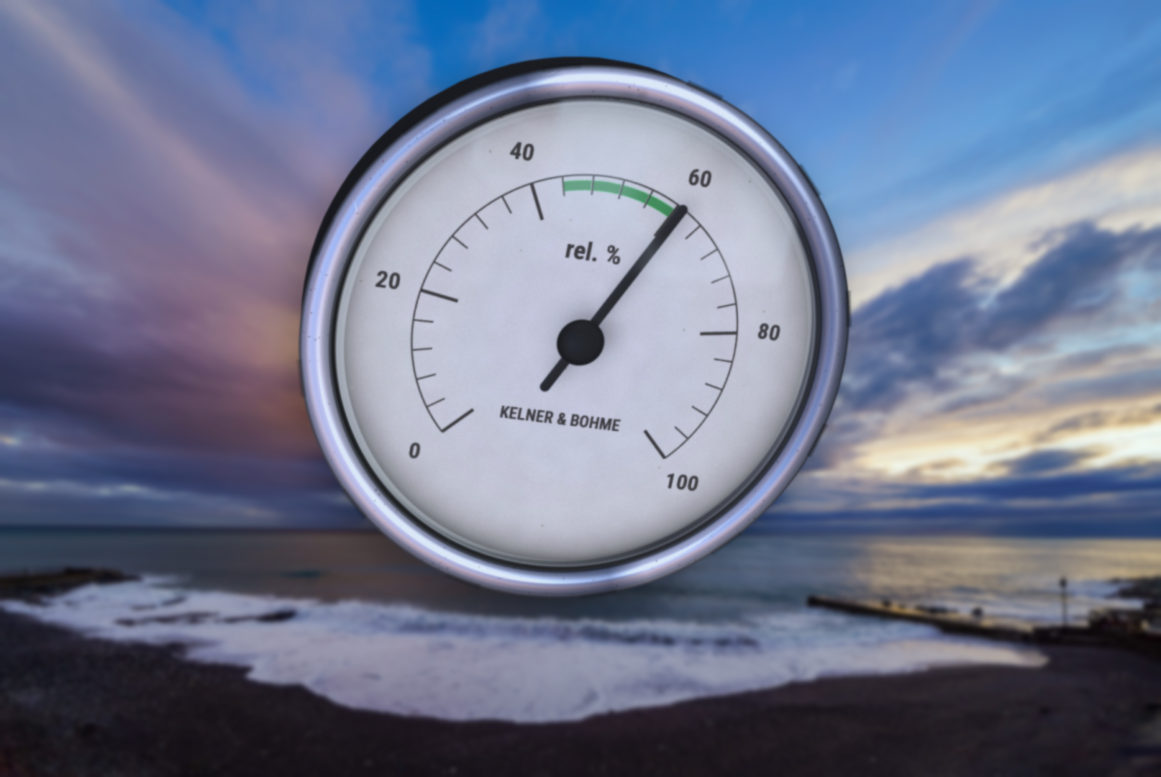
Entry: 60 %
